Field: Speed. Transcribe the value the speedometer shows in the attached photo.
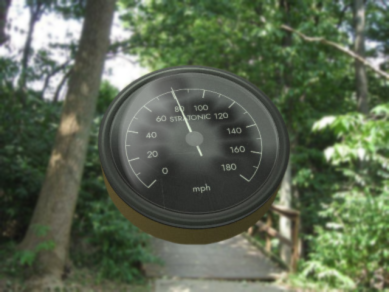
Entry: 80 mph
